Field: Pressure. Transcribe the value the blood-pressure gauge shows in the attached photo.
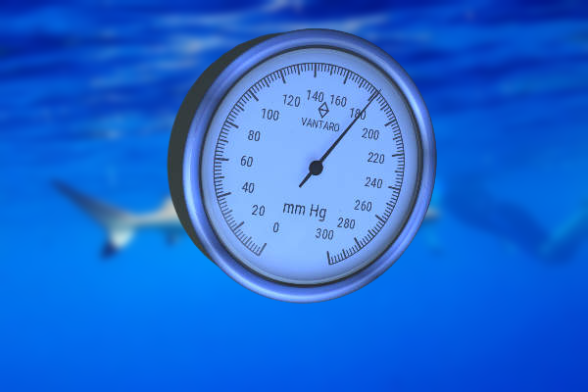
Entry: 180 mmHg
